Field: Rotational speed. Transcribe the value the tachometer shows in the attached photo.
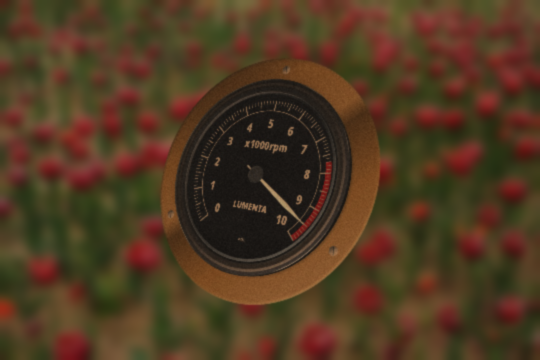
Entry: 9500 rpm
